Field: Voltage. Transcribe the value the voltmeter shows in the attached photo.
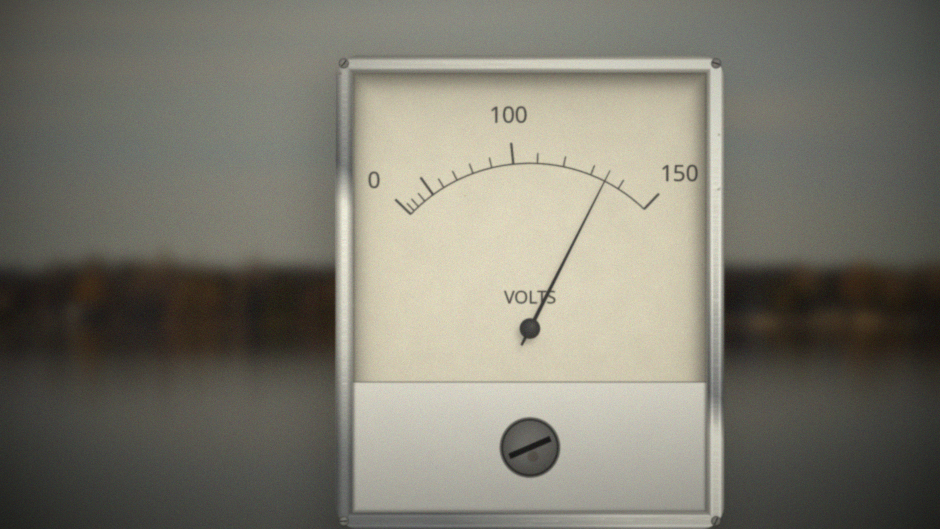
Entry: 135 V
